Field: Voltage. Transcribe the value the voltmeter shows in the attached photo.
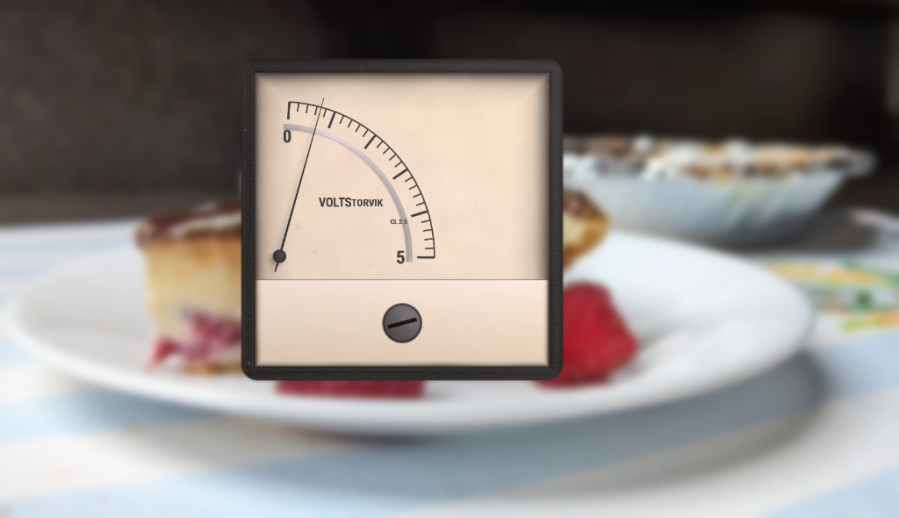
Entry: 0.7 V
